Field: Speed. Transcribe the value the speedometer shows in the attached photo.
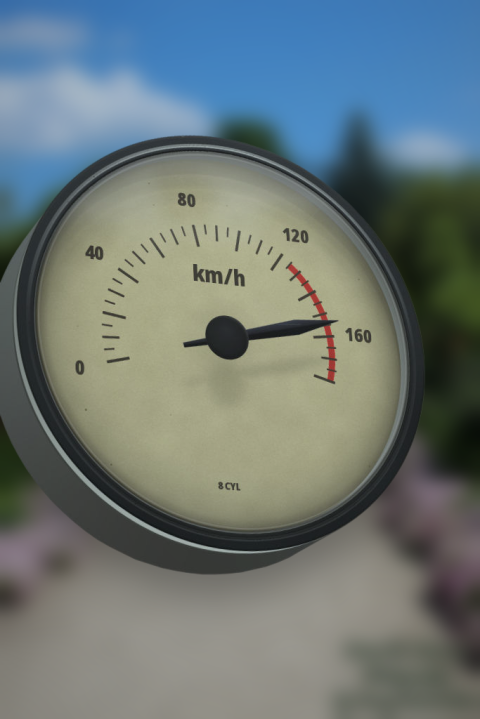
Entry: 155 km/h
